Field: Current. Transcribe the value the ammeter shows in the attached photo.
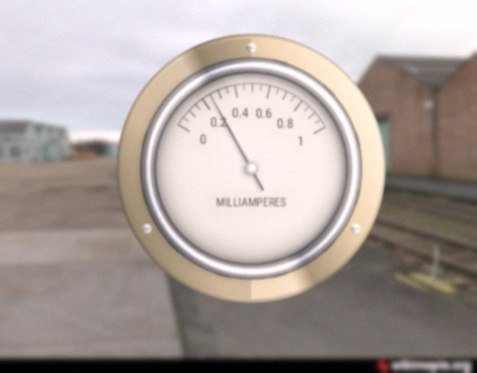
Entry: 0.25 mA
